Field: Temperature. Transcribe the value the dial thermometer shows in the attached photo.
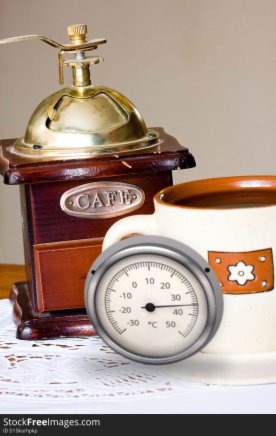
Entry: 35 °C
